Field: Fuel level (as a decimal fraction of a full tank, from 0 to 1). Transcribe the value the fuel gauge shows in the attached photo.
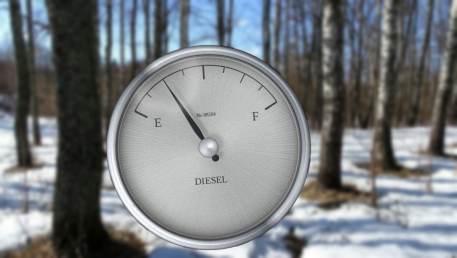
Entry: 0.25
